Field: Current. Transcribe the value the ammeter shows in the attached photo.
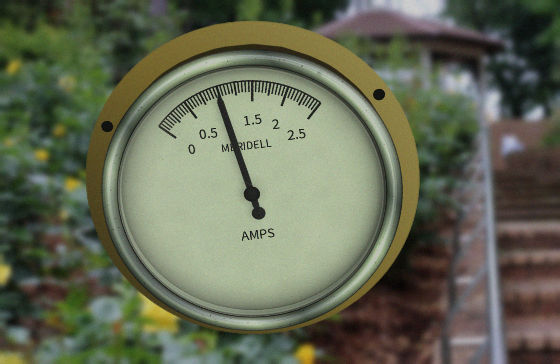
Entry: 1 A
